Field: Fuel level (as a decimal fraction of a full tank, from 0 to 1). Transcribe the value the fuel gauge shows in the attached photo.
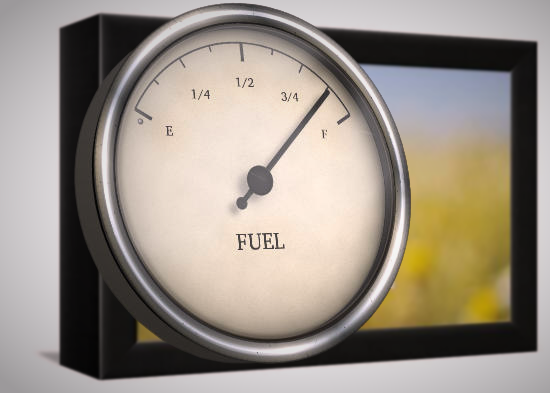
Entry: 0.875
